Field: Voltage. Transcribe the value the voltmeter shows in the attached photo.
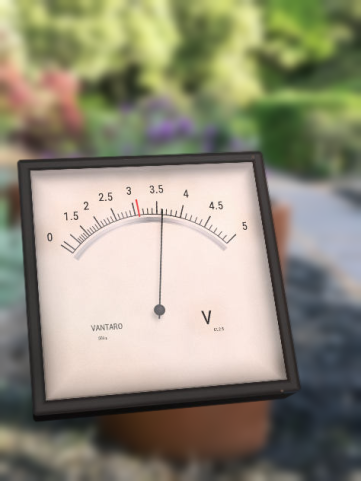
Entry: 3.6 V
